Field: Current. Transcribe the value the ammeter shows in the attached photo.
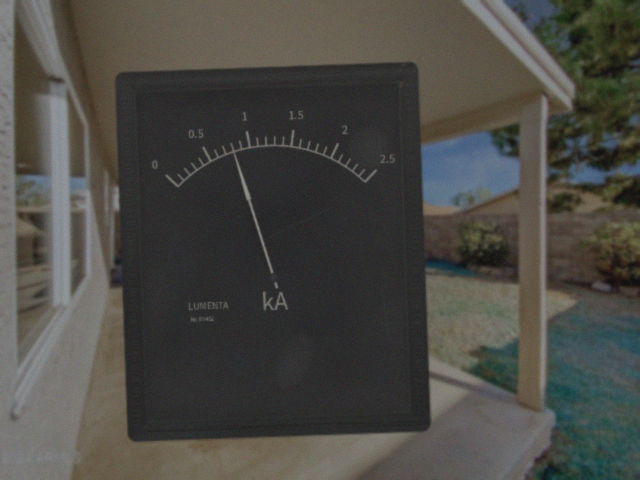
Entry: 0.8 kA
